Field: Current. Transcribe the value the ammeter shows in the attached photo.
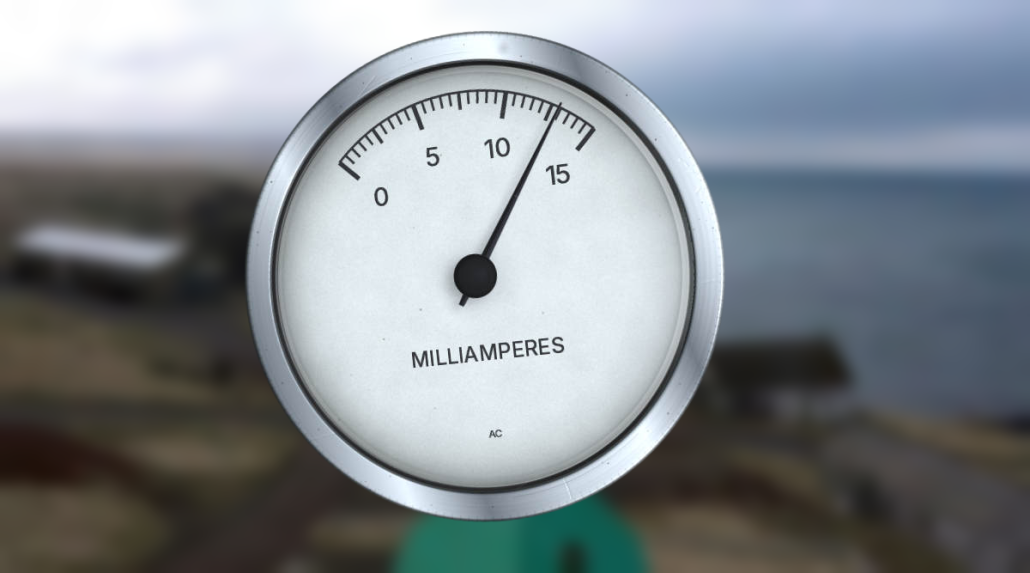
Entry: 13 mA
